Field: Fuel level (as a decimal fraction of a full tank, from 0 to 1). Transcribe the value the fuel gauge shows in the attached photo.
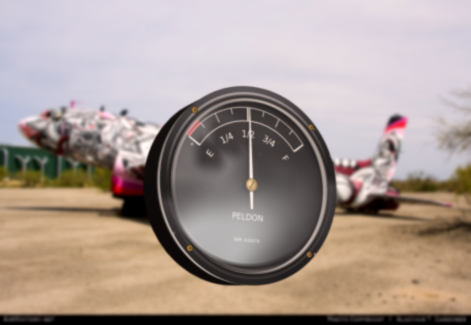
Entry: 0.5
